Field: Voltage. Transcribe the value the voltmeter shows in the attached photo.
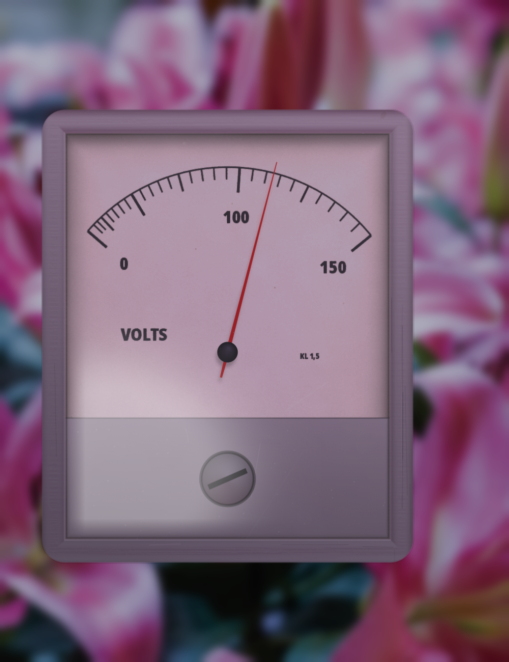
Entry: 112.5 V
